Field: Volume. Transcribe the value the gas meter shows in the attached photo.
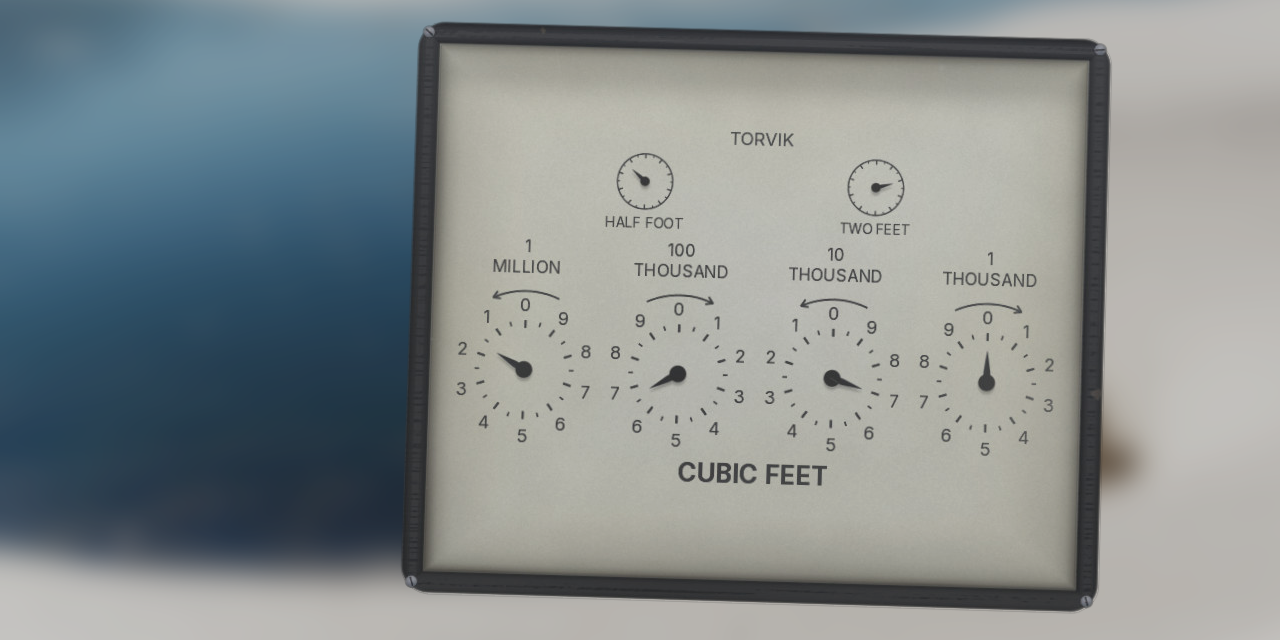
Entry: 167000 ft³
